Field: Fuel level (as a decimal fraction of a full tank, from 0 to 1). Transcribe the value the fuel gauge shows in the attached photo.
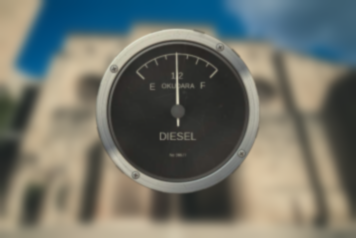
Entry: 0.5
